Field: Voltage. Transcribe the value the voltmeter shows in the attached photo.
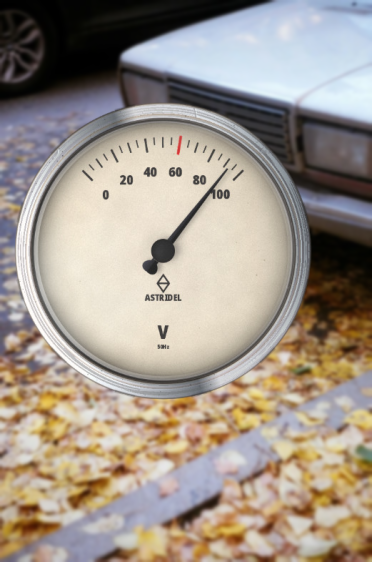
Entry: 92.5 V
